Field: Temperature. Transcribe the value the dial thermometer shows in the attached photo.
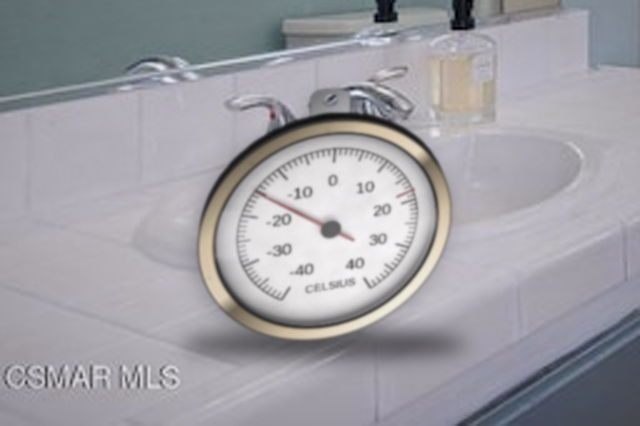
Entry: -15 °C
